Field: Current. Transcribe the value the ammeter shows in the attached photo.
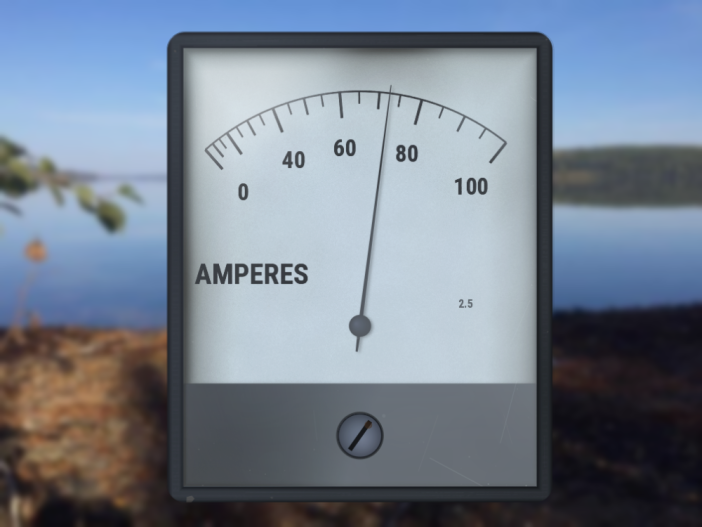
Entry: 72.5 A
